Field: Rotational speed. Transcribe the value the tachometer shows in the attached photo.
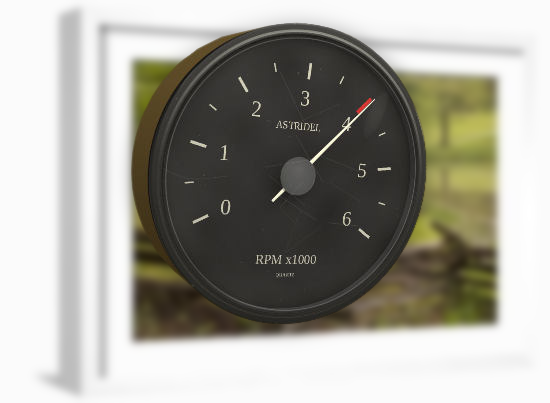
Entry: 4000 rpm
